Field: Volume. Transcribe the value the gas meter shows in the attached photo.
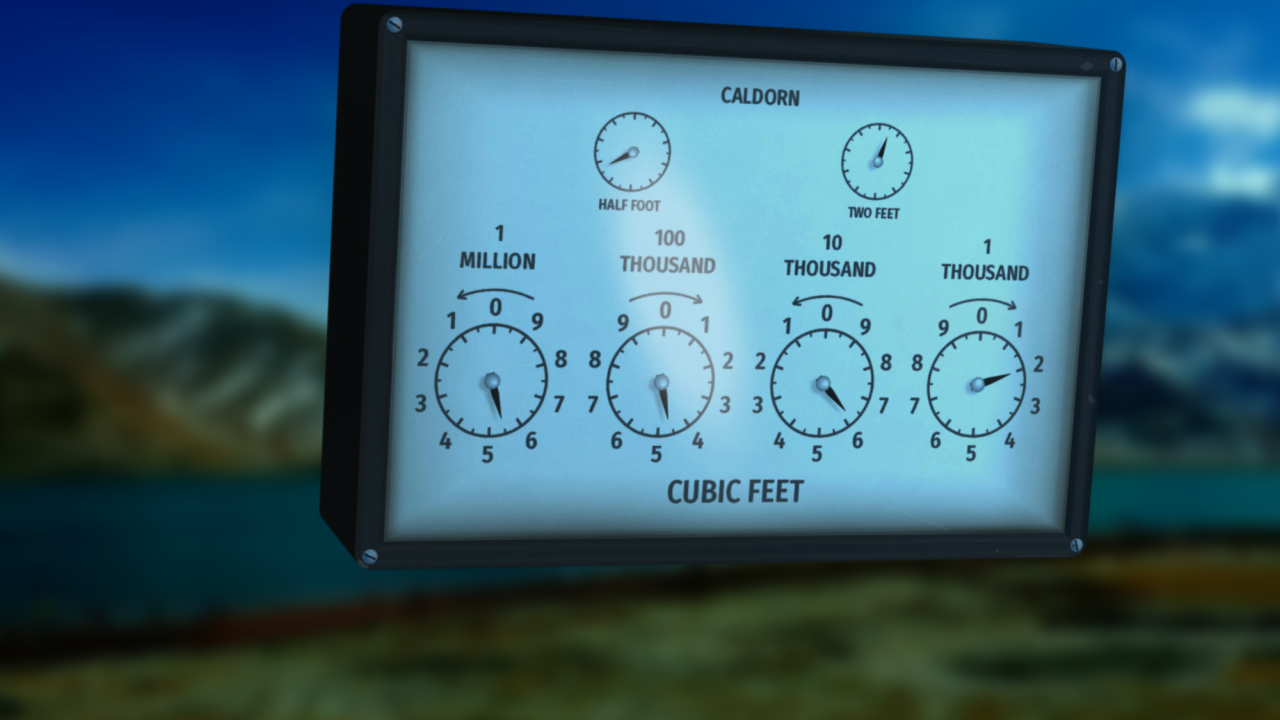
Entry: 546200 ft³
